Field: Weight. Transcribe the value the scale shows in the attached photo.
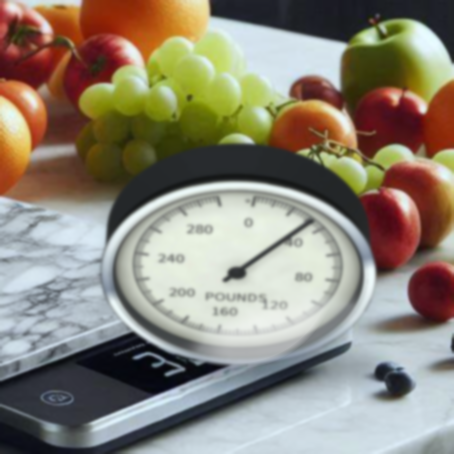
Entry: 30 lb
